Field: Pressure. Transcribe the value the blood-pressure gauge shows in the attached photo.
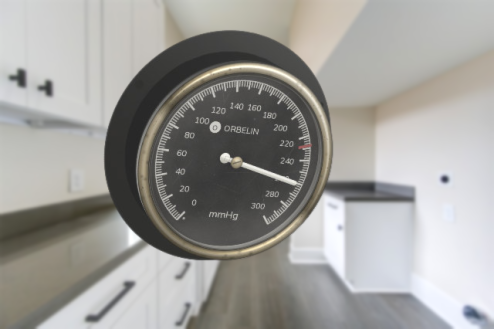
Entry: 260 mmHg
